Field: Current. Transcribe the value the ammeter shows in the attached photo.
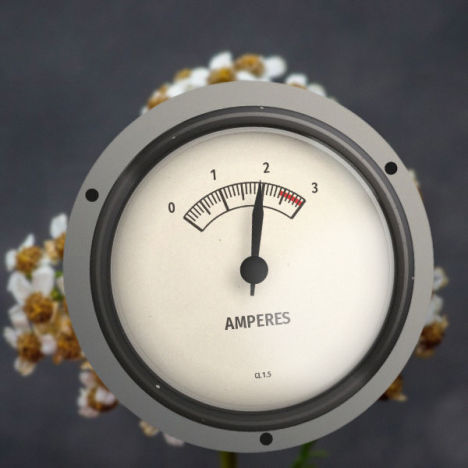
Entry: 1.9 A
